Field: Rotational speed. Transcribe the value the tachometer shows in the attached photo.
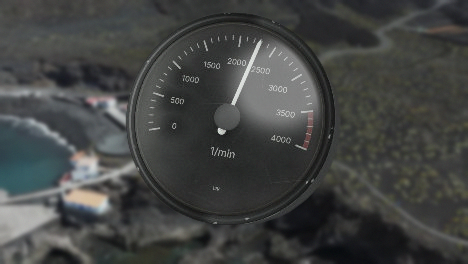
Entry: 2300 rpm
